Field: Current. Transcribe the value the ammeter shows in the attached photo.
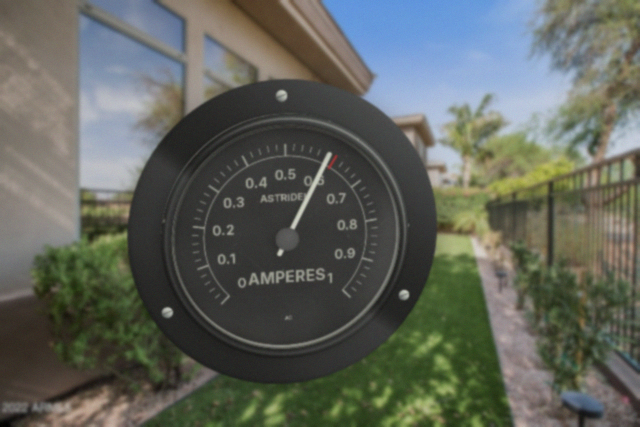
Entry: 0.6 A
